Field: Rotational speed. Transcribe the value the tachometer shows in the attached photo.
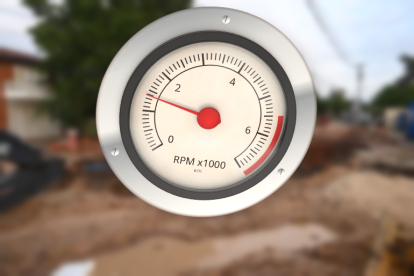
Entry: 1400 rpm
